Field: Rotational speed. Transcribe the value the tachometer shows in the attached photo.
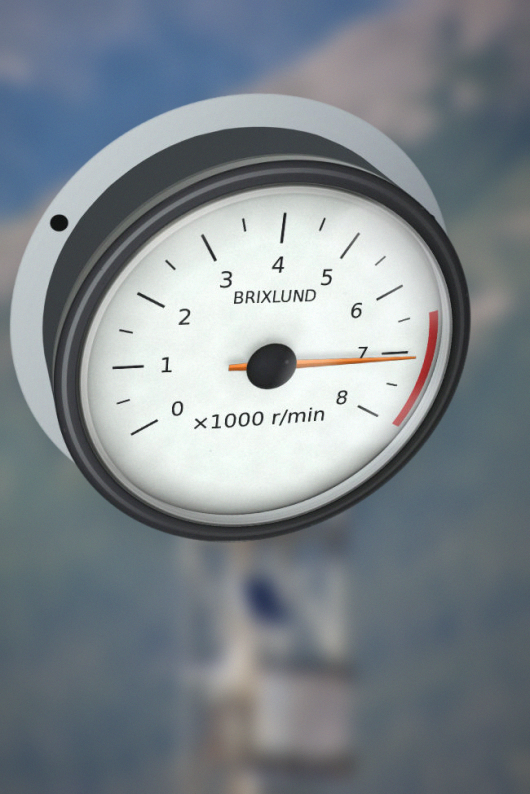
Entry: 7000 rpm
